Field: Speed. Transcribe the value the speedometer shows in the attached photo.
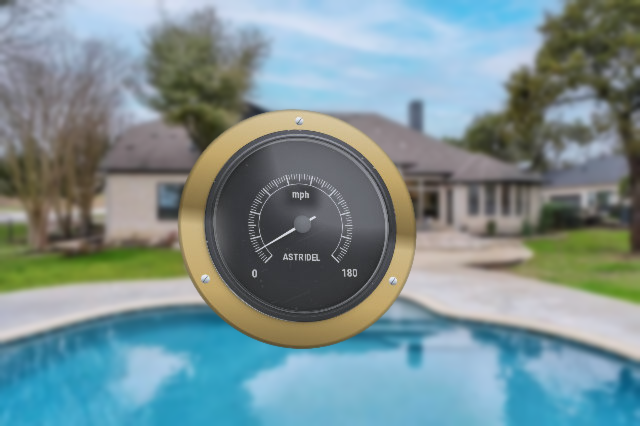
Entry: 10 mph
